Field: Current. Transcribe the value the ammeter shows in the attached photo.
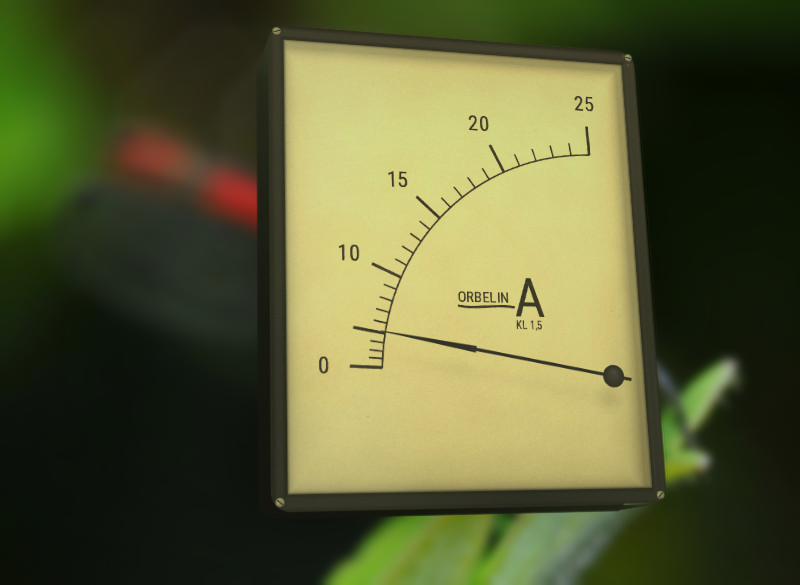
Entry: 5 A
